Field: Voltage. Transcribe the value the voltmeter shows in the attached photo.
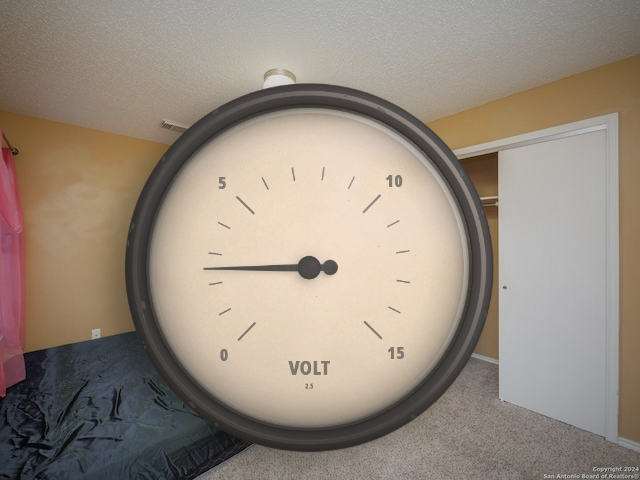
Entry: 2.5 V
